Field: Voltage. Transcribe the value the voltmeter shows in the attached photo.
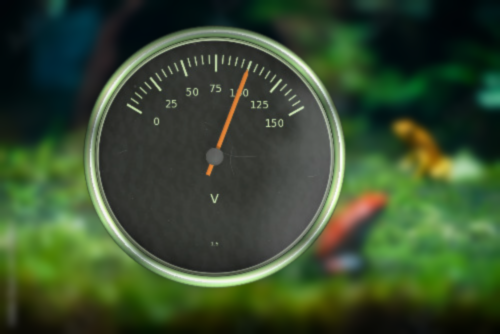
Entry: 100 V
